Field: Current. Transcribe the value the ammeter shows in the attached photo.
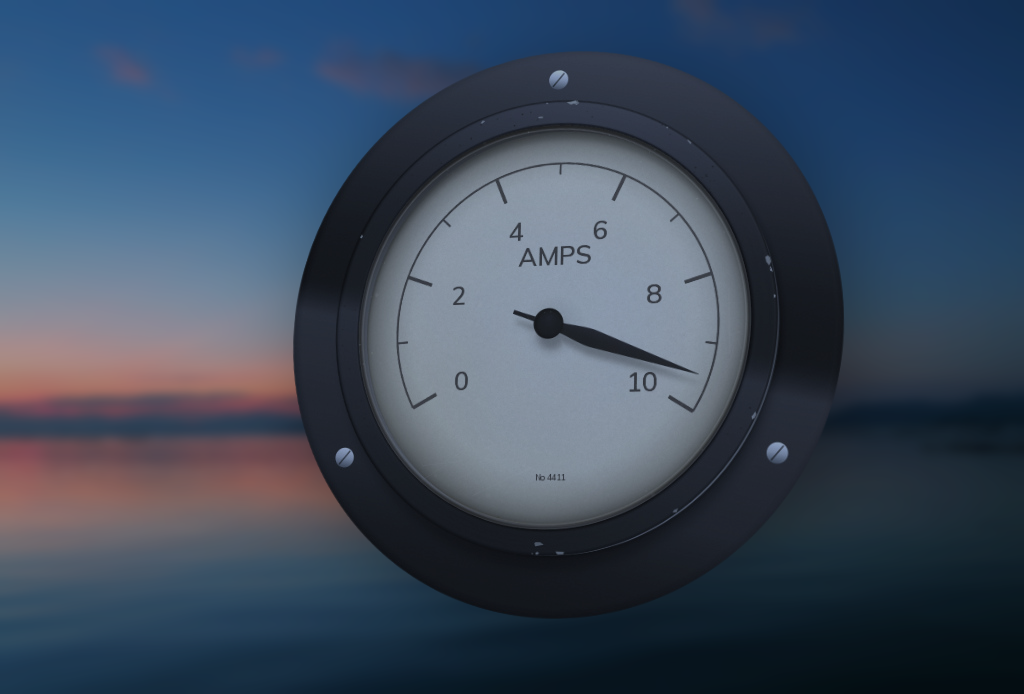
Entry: 9.5 A
